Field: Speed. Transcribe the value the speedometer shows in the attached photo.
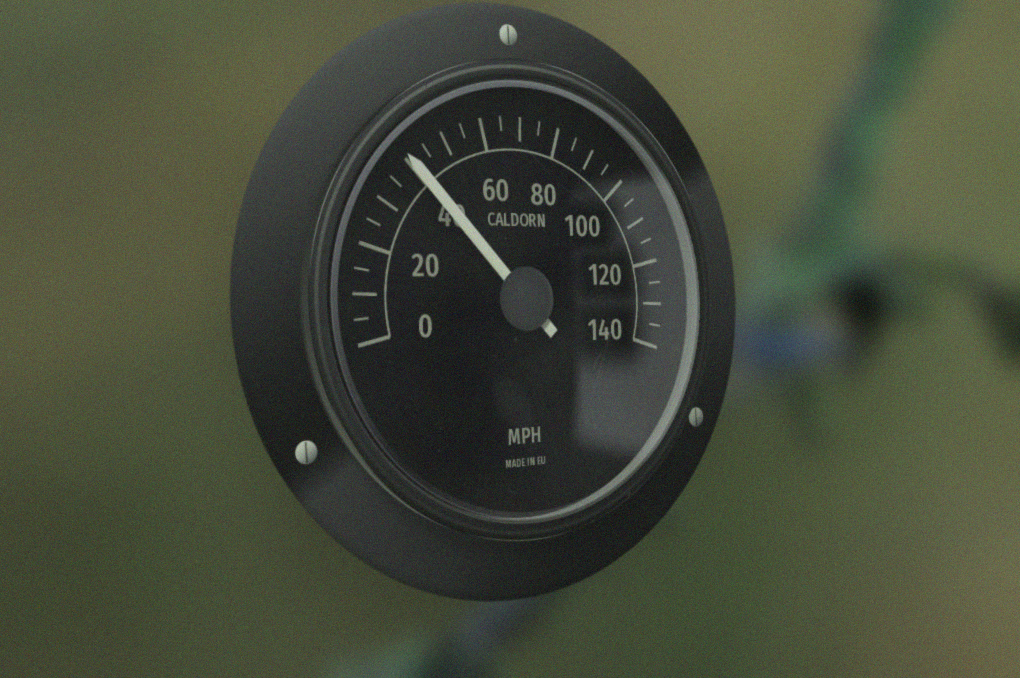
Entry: 40 mph
